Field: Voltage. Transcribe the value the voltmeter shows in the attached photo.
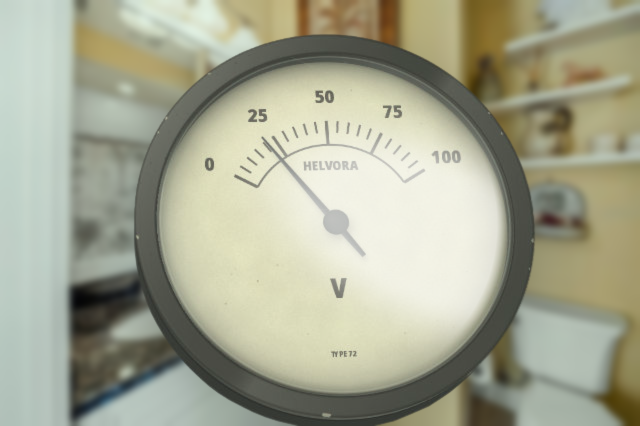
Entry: 20 V
